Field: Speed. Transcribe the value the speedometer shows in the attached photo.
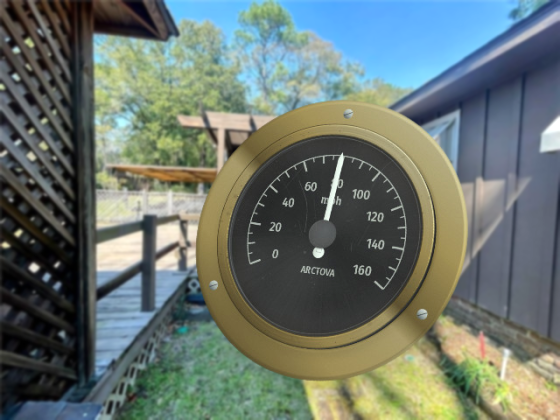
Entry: 80 mph
